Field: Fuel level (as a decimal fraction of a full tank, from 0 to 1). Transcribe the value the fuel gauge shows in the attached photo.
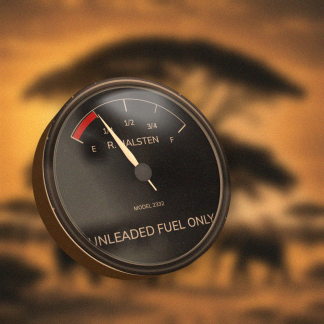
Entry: 0.25
